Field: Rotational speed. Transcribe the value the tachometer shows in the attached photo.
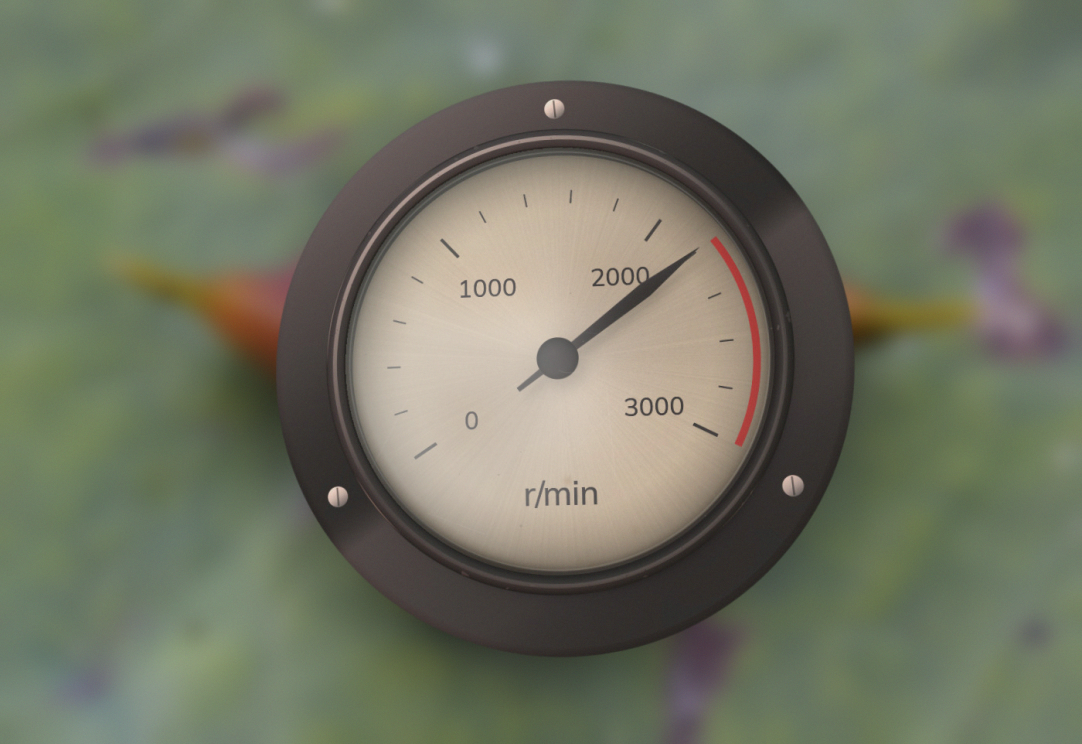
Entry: 2200 rpm
